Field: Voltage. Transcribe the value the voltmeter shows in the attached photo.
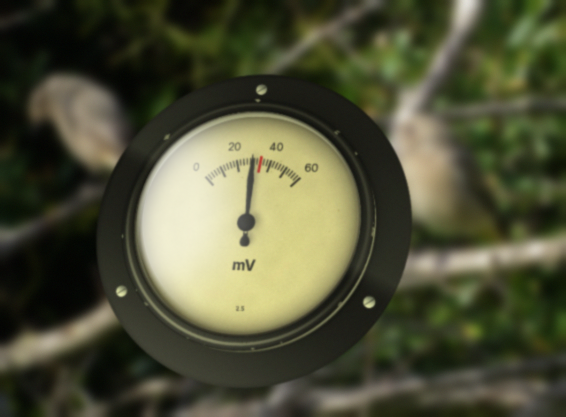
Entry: 30 mV
